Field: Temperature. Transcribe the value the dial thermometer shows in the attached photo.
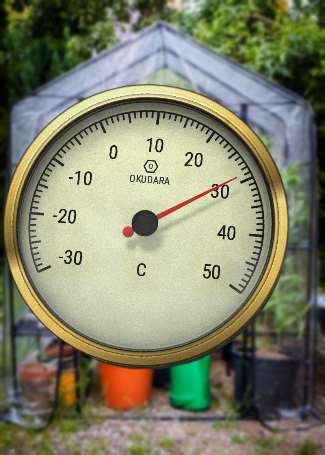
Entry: 29 °C
